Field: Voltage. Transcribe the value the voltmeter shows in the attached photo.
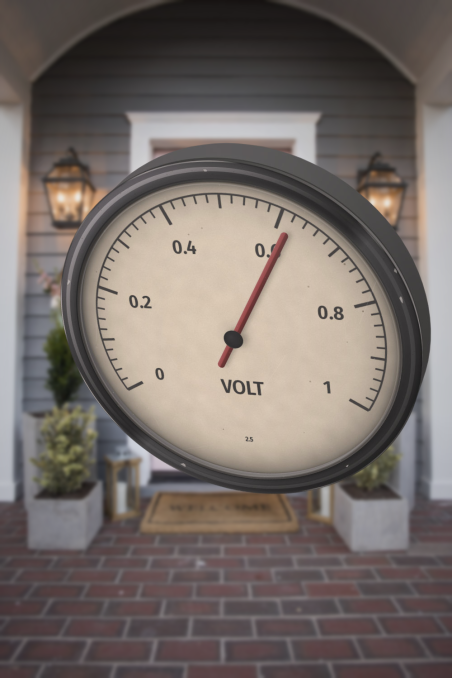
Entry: 0.62 V
